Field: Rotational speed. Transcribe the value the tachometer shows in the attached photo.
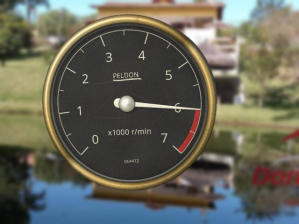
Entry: 6000 rpm
